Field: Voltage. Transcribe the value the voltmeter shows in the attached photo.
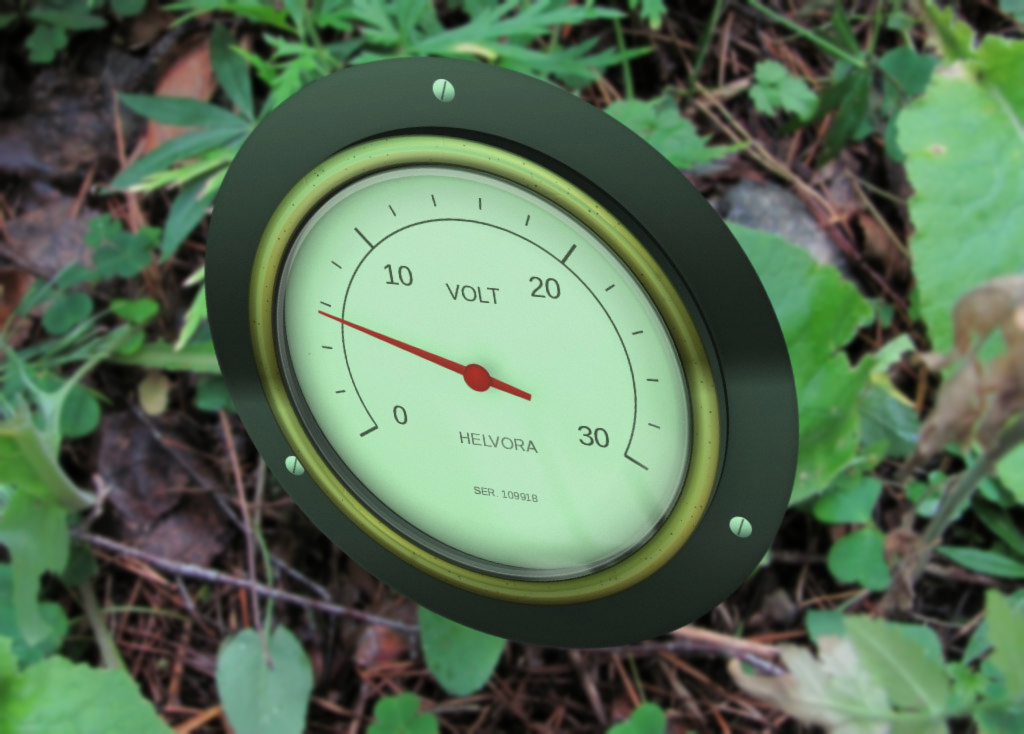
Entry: 6 V
